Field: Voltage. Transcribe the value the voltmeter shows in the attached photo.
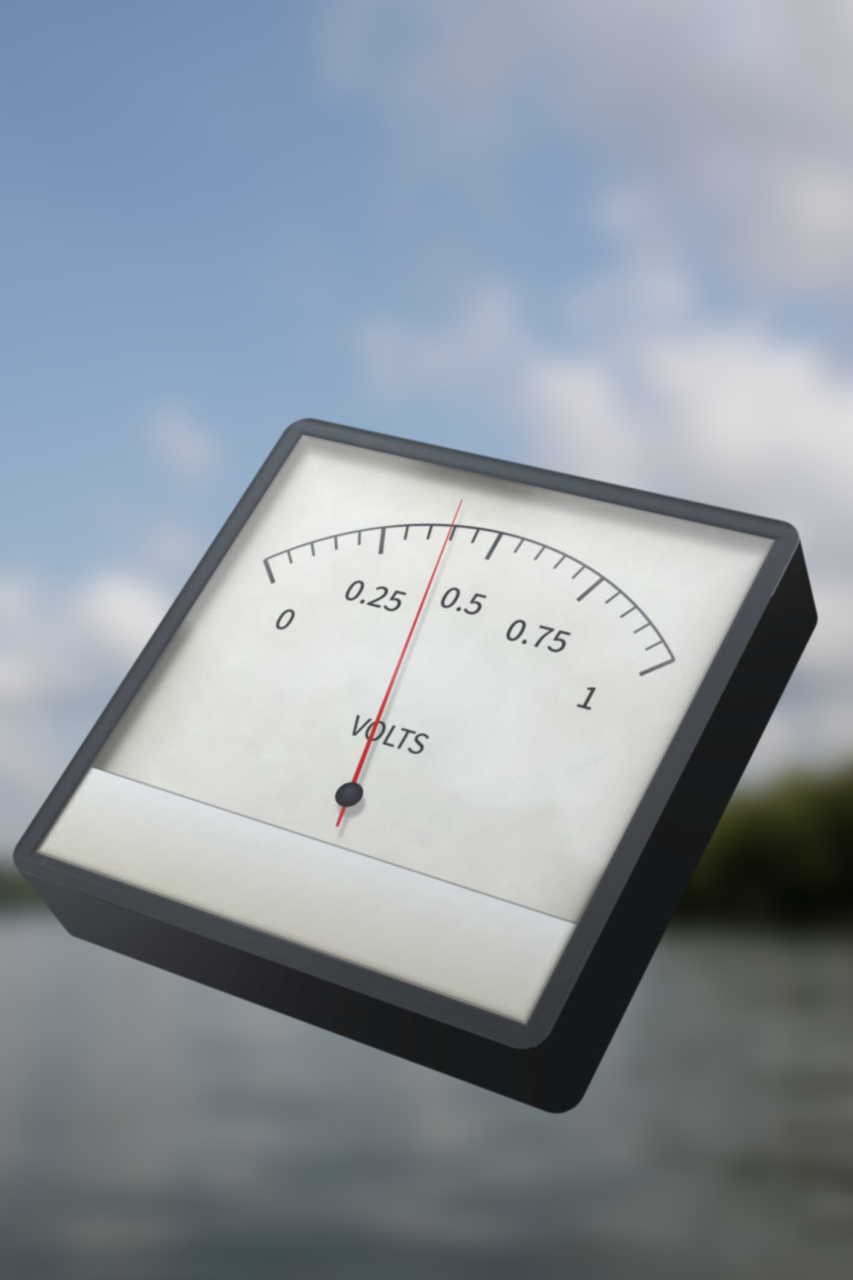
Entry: 0.4 V
